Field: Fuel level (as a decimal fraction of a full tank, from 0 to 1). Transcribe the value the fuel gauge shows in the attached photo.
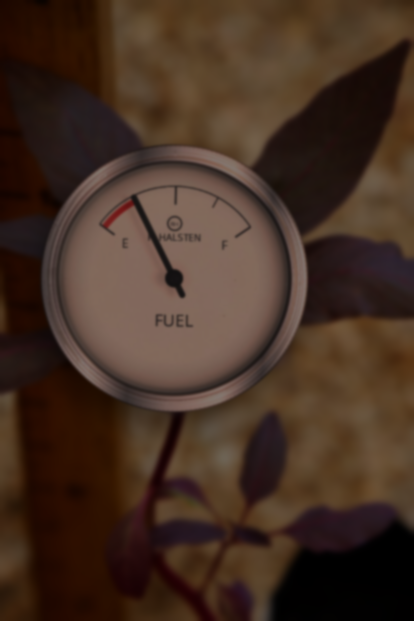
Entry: 0.25
